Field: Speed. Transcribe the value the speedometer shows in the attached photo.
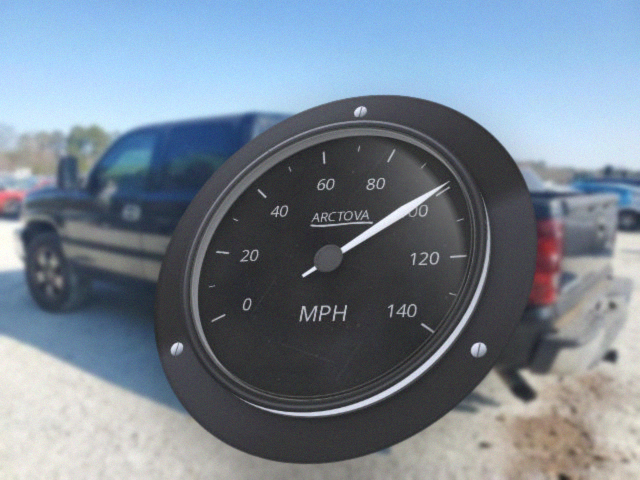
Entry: 100 mph
